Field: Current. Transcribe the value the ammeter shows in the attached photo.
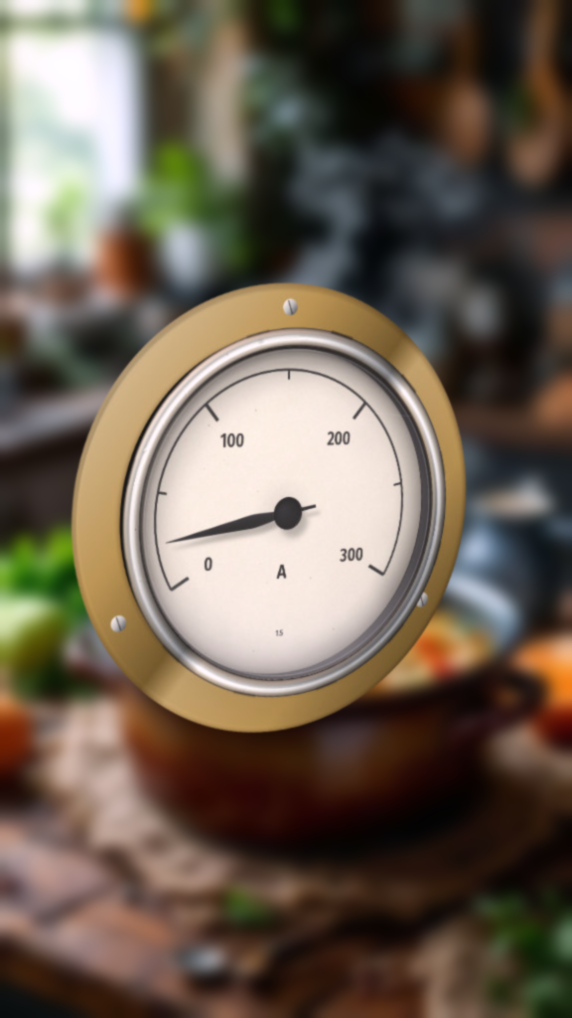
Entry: 25 A
